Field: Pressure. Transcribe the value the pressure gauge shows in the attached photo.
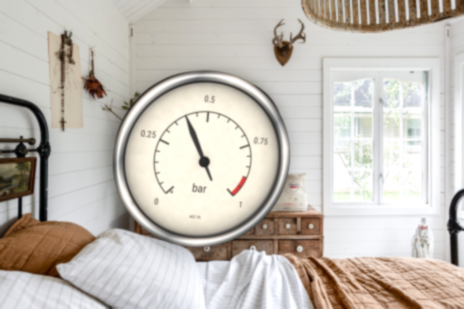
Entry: 0.4 bar
